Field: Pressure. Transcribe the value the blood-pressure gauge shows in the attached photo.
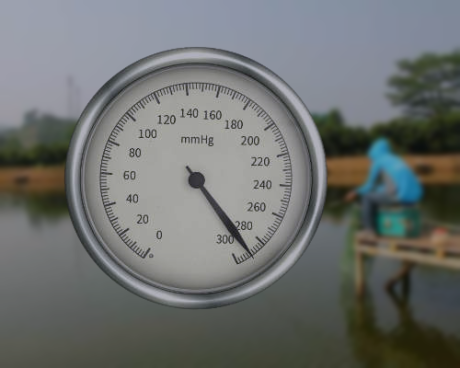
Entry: 290 mmHg
